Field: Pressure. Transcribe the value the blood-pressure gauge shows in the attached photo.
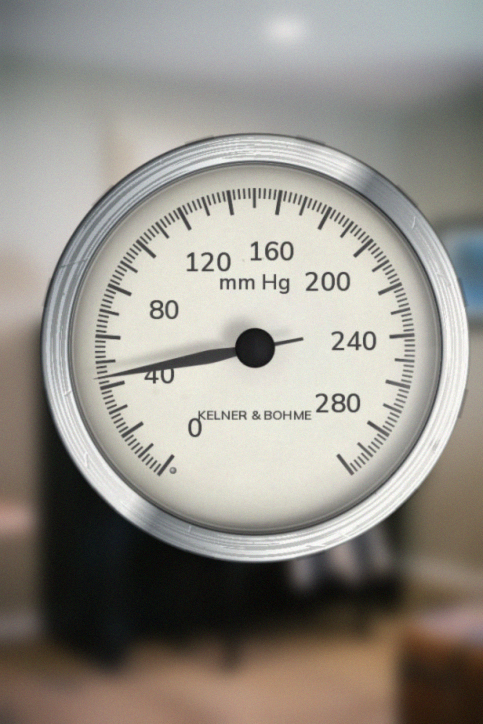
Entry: 44 mmHg
